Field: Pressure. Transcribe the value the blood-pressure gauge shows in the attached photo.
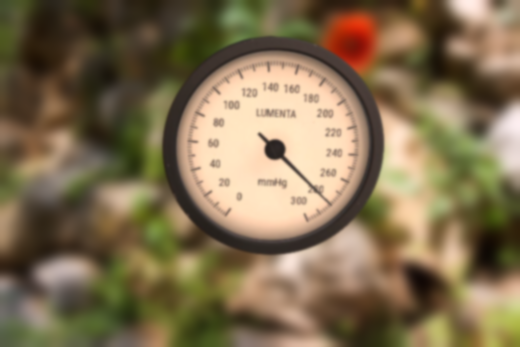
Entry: 280 mmHg
